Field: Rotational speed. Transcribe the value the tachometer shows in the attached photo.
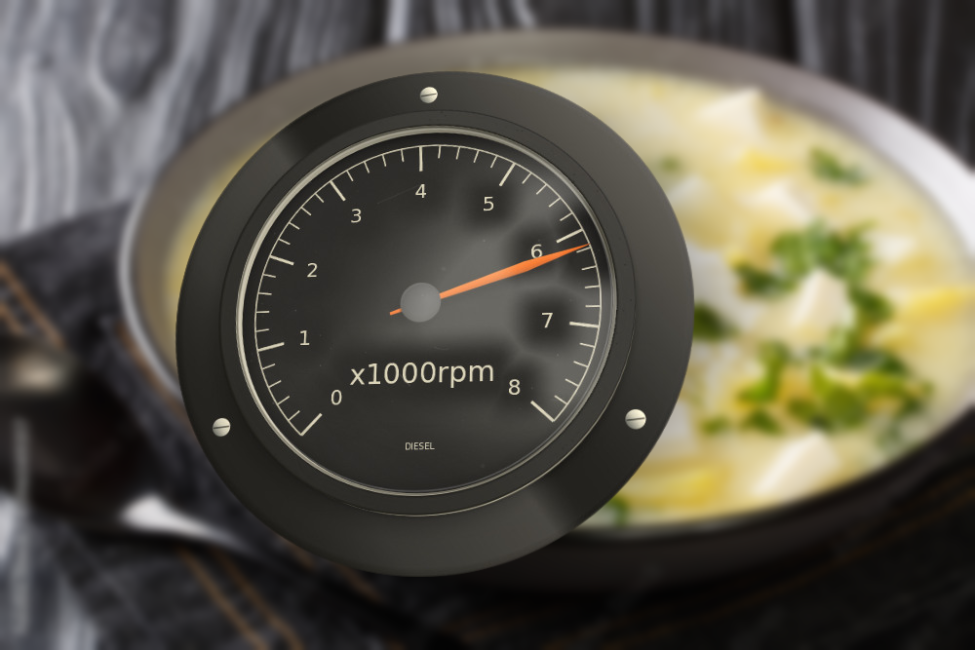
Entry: 6200 rpm
